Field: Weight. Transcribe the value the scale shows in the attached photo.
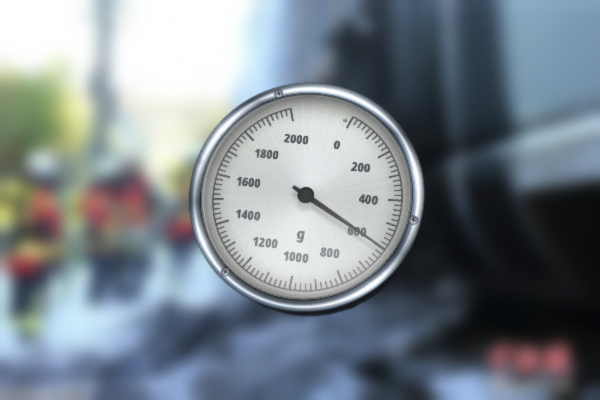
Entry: 600 g
